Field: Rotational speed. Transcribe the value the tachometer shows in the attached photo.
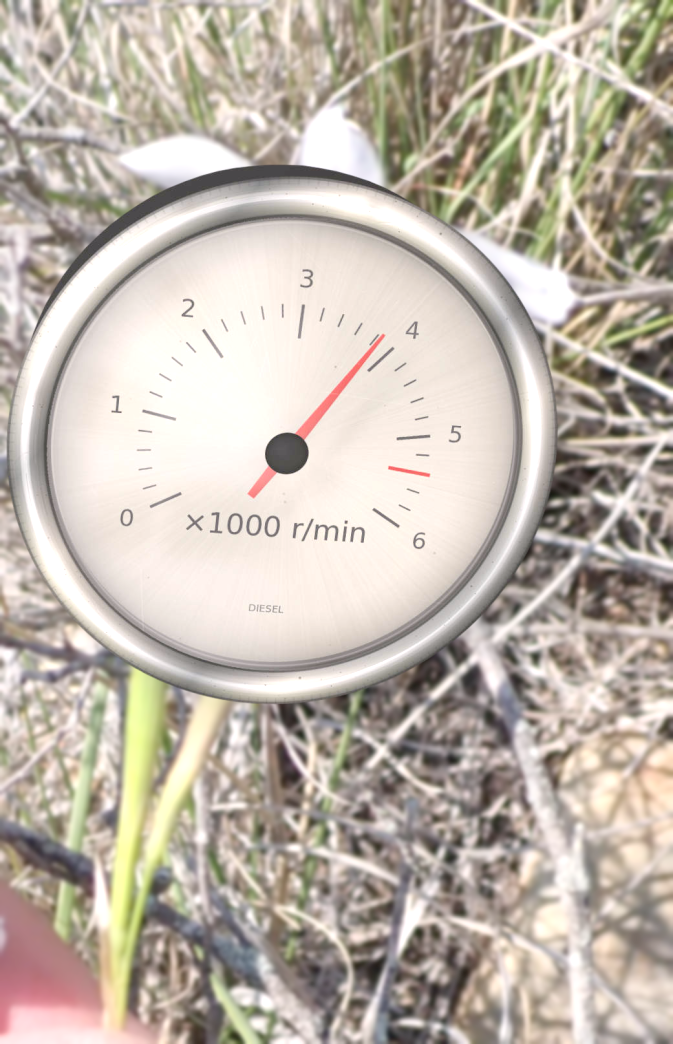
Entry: 3800 rpm
